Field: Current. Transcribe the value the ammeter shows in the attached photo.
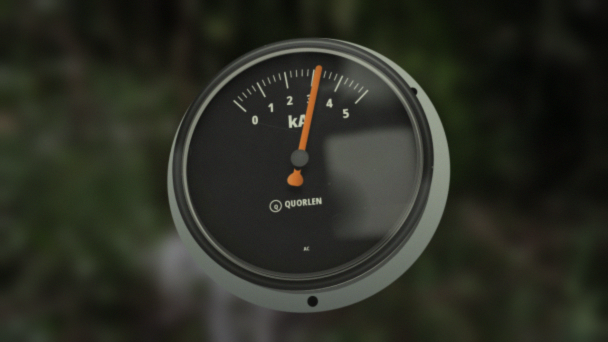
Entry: 3.2 kA
